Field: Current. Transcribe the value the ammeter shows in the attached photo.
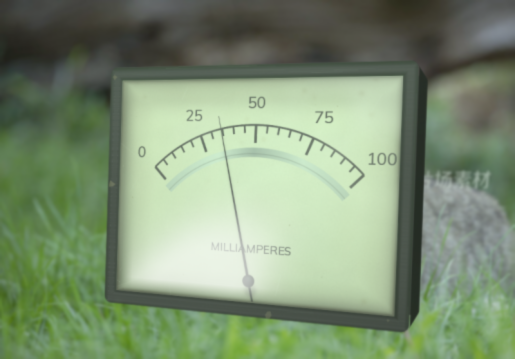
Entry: 35 mA
